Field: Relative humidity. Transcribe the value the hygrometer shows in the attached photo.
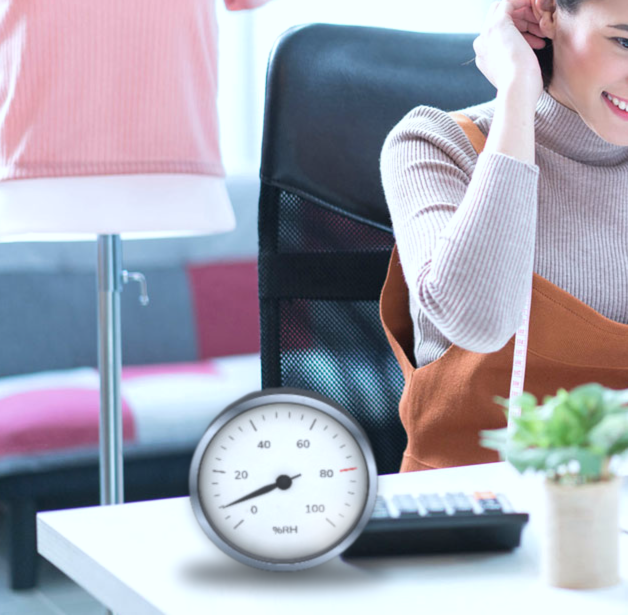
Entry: 8 %
